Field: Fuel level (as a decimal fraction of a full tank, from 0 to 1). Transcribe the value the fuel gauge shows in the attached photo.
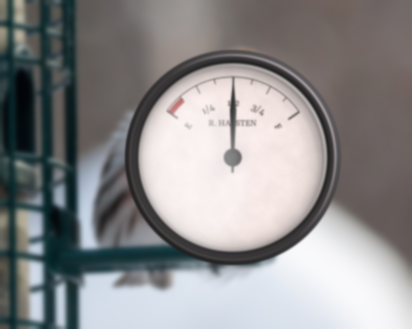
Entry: 0.5
